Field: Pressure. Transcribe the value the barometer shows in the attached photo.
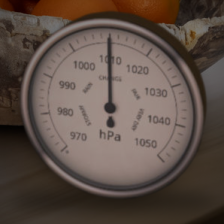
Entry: 1010 hPa
